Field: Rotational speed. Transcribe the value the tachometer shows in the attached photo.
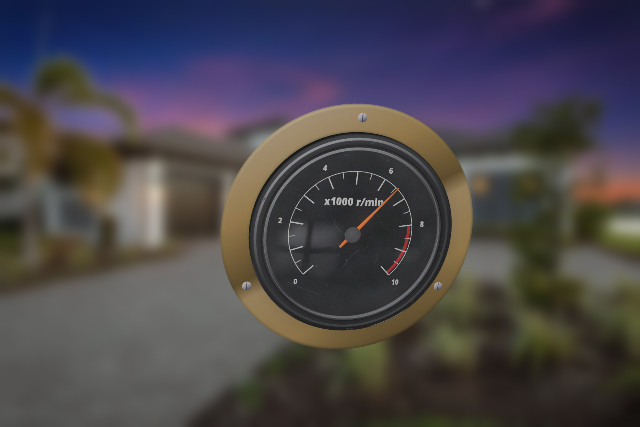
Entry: 6500 rpm
